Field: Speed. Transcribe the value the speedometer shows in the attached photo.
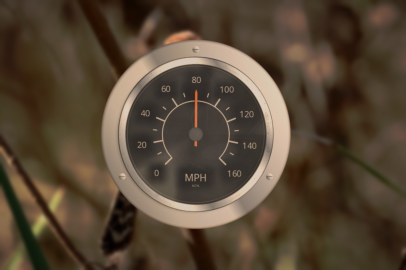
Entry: 80 mph
